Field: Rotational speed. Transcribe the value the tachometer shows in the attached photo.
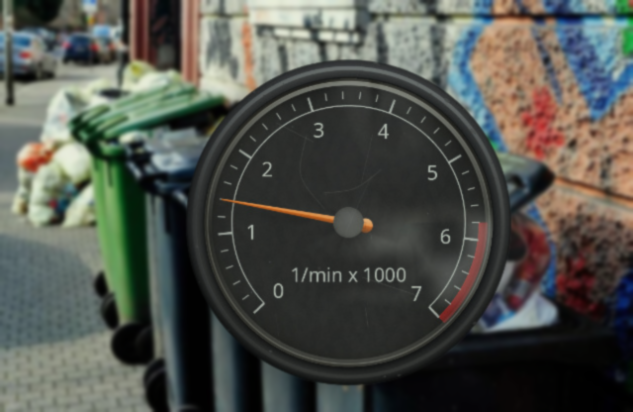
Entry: 1400 rpm
